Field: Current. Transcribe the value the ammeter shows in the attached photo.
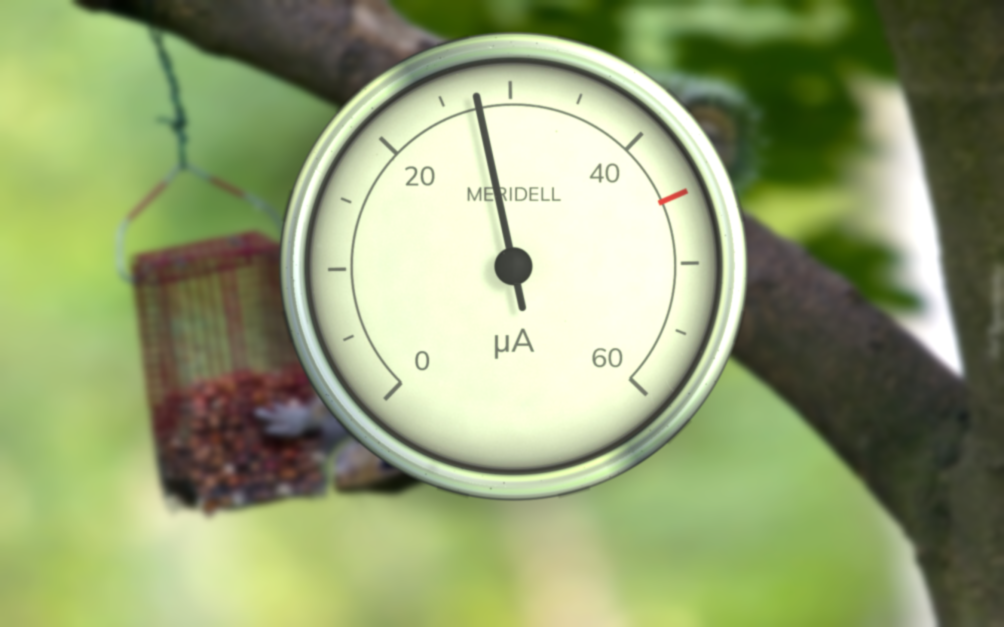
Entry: 27.5 µA
